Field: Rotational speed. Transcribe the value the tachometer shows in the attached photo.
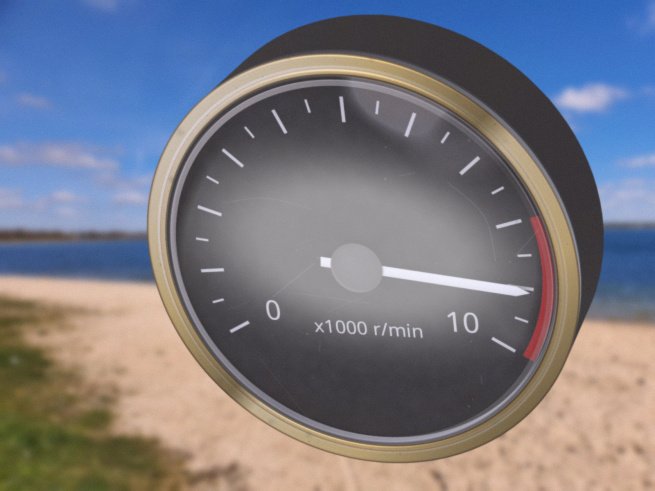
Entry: 9000 rpm
